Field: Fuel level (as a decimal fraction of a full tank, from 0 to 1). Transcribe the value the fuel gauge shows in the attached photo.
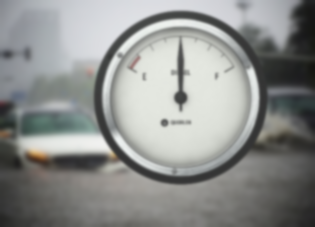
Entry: 0.5
